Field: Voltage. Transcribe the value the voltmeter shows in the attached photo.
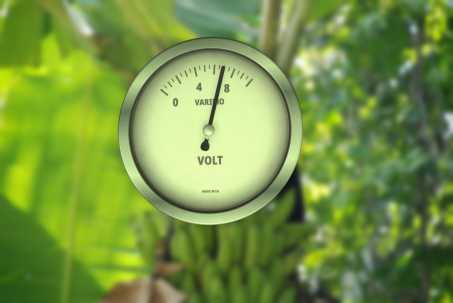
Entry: 7 V
